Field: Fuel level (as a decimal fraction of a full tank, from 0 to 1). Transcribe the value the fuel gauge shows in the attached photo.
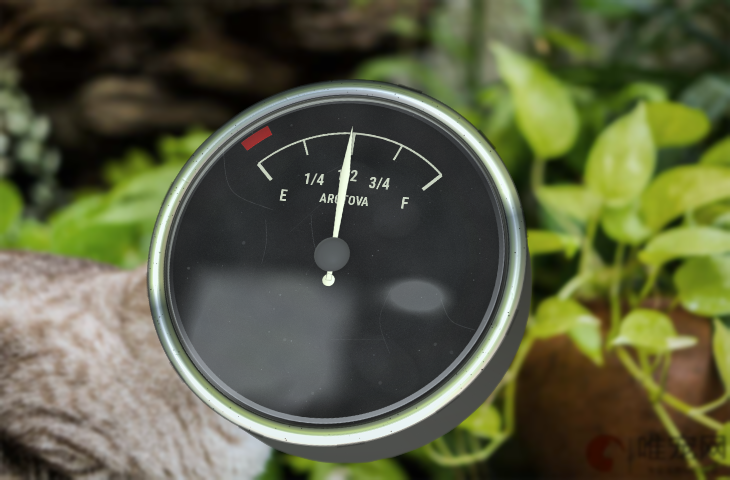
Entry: 0.5
